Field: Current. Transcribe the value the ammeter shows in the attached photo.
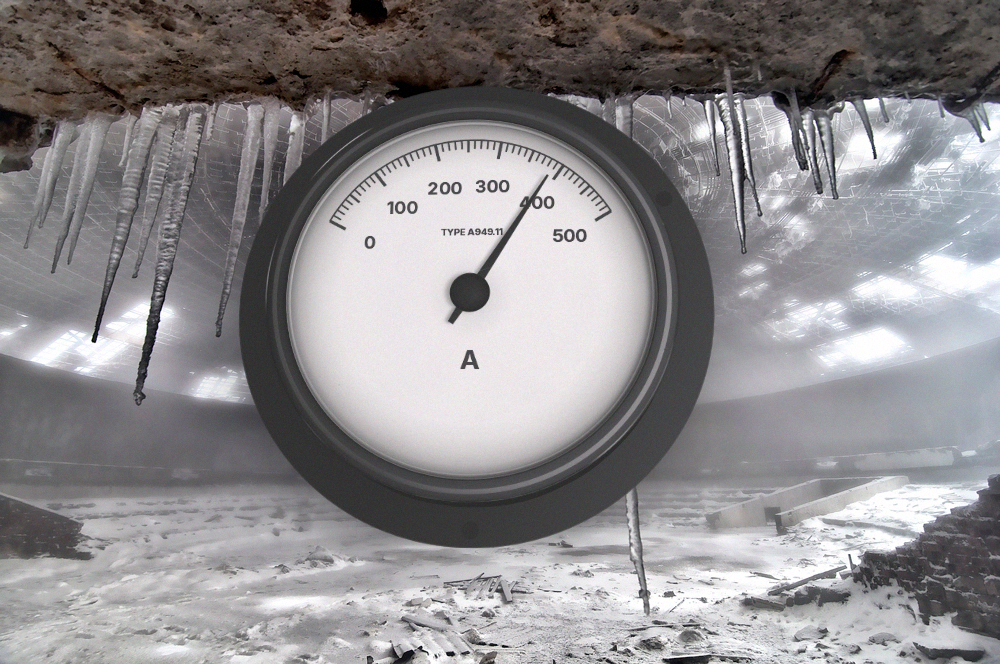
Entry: 390 A
